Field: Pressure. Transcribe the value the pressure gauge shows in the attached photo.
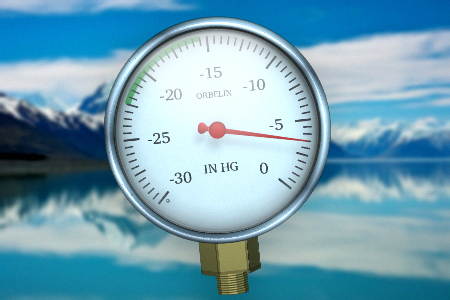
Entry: -3.5 inHg
